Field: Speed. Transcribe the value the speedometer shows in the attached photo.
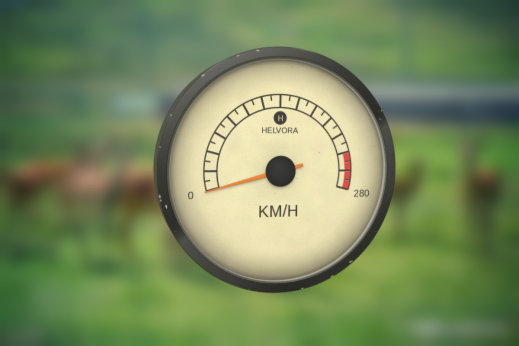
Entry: 0 km/h
